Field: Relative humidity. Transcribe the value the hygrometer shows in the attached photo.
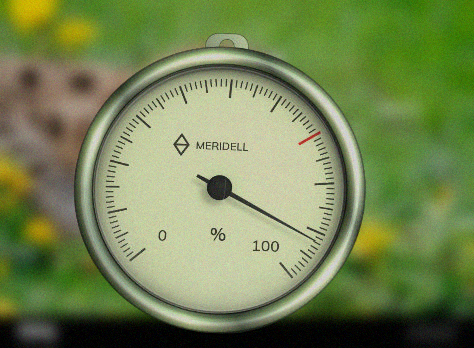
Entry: 92 %
